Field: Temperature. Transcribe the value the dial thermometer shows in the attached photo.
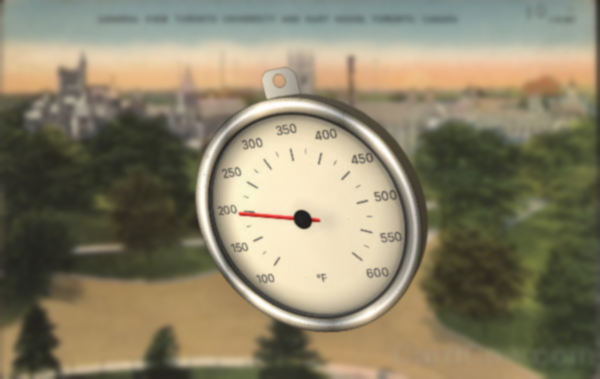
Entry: 200 °F
